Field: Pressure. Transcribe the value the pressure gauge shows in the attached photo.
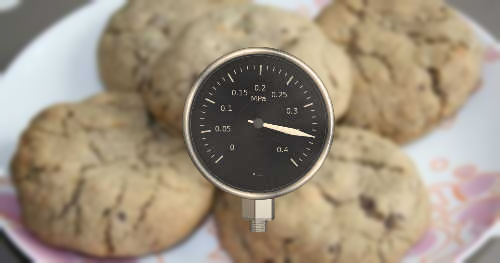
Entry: 0.35 MPa
